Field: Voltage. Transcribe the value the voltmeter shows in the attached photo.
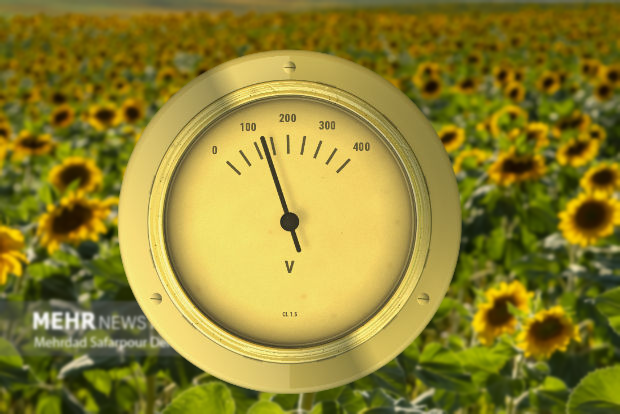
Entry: 125 V
